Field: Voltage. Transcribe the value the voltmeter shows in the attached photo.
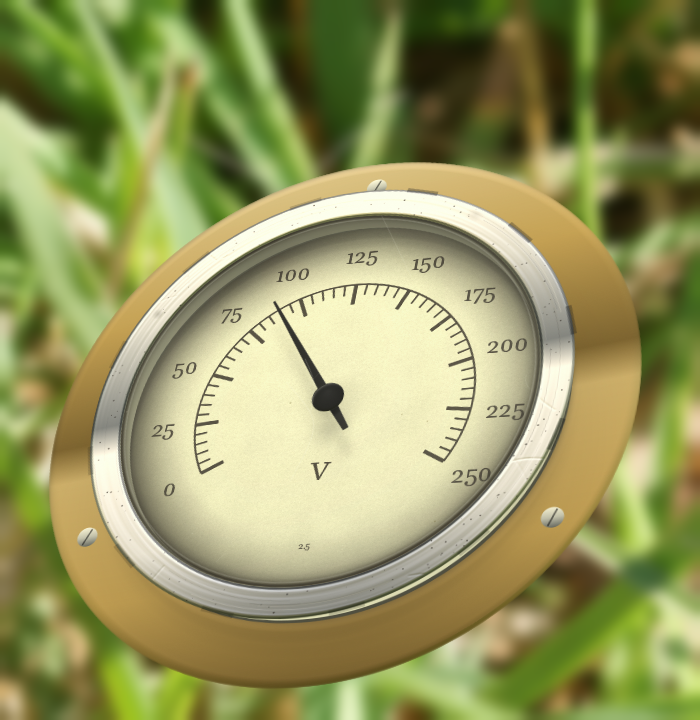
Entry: 90 V
